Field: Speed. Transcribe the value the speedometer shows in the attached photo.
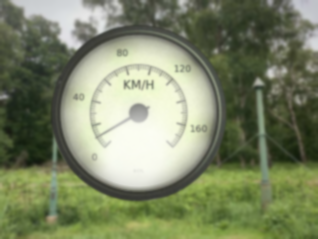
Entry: 10 km/h
